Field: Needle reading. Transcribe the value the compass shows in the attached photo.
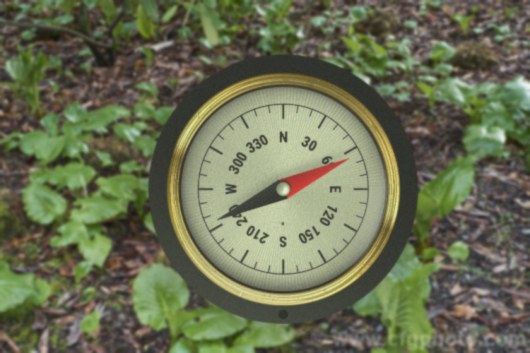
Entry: 65 °
